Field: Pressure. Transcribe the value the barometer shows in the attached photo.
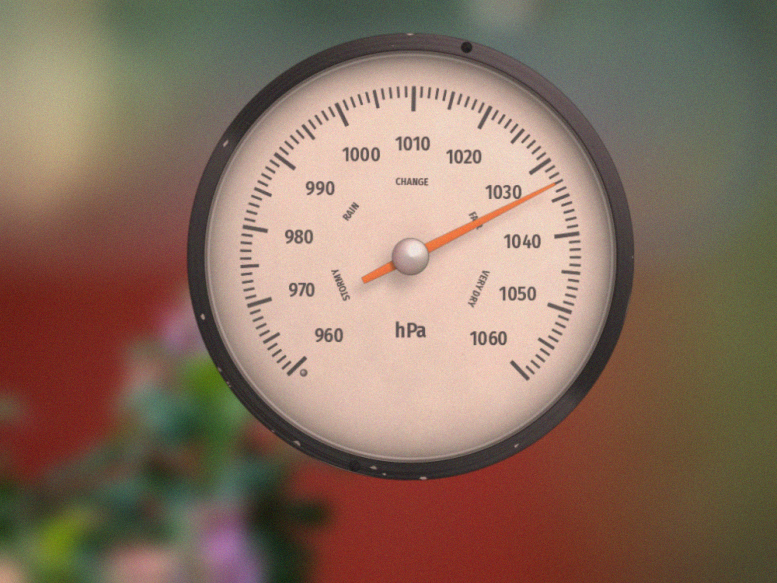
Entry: 1033 hPa
